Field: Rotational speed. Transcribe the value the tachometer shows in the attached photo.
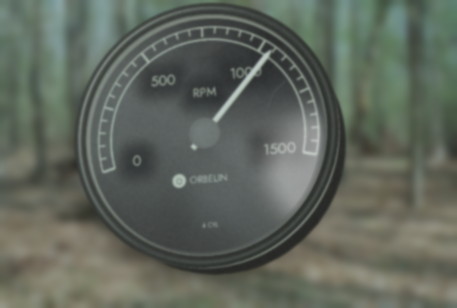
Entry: 1050 rpm
